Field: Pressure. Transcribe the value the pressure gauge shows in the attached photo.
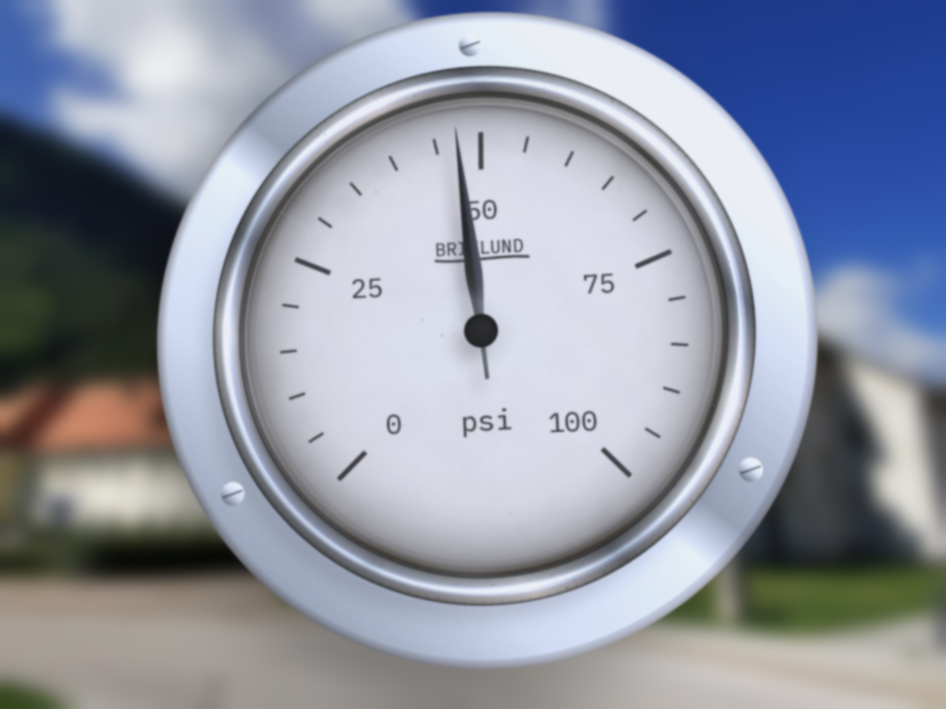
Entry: 47.5 psi
